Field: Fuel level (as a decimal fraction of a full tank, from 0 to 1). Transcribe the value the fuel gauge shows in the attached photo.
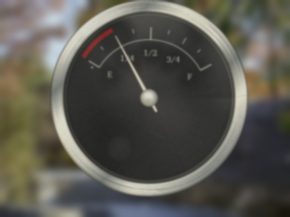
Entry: 0.25
